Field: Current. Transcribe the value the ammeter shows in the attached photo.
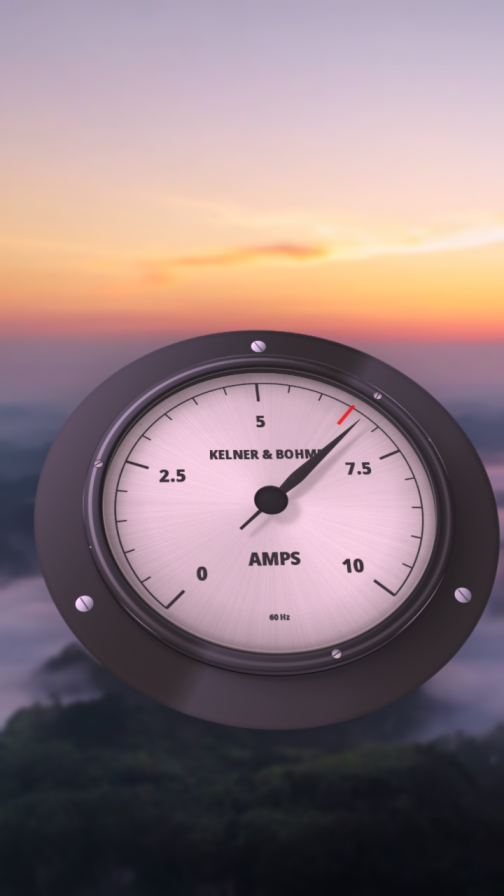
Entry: 6.75 A
